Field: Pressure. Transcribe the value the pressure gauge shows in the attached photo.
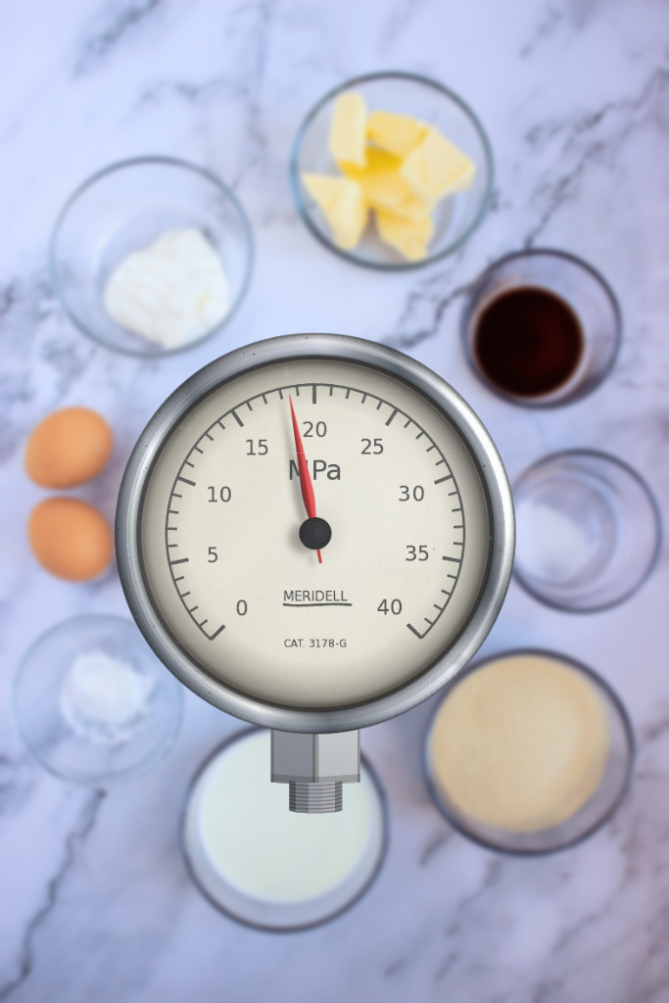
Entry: 18.5 MPa
